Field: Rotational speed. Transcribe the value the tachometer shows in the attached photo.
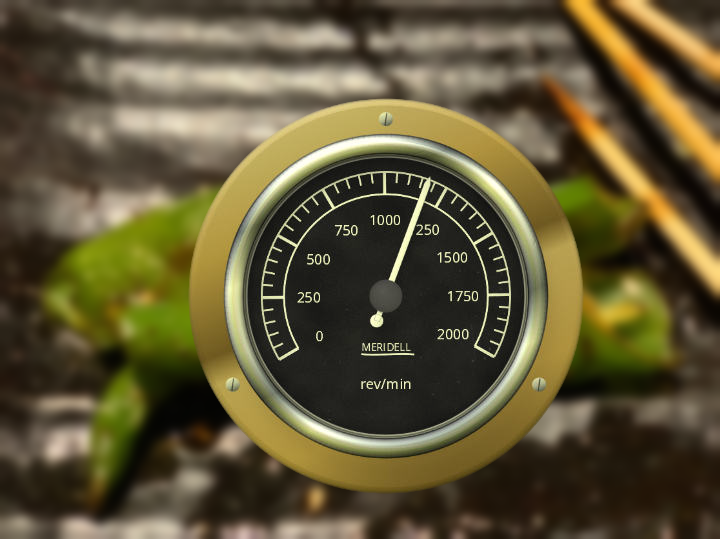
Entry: 1175 rpm
